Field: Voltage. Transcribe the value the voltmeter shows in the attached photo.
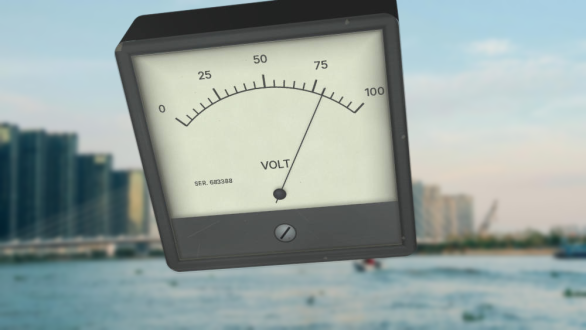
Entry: 80 V
